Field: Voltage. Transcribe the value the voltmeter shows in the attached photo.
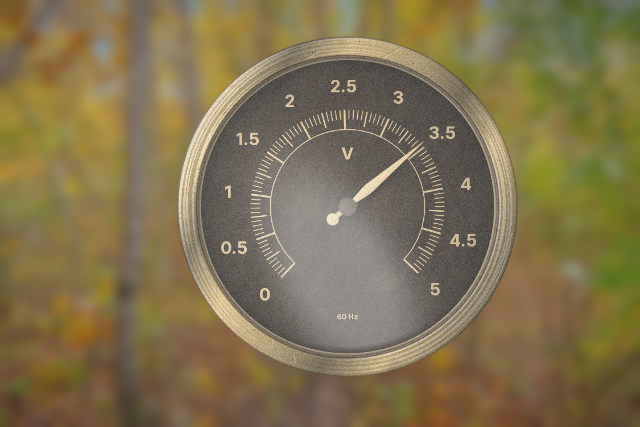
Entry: 3.45 V
